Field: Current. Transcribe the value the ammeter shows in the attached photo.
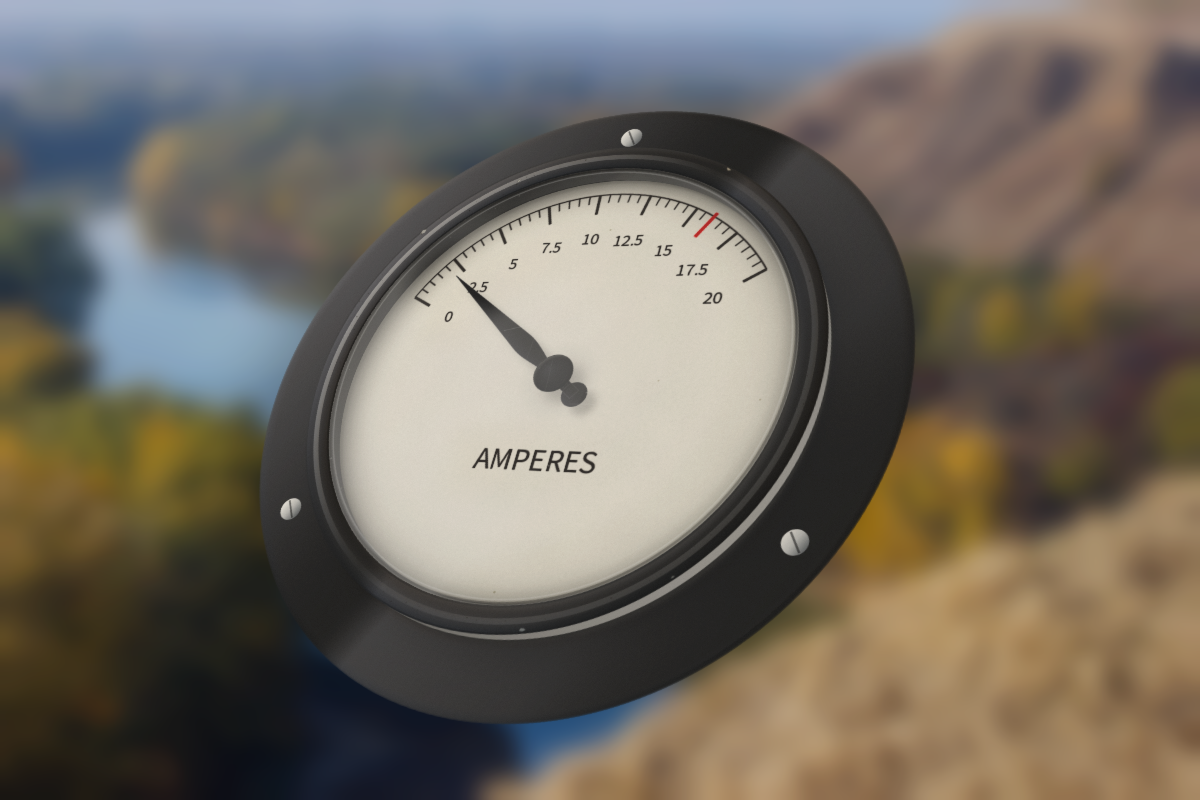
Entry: 2 A
